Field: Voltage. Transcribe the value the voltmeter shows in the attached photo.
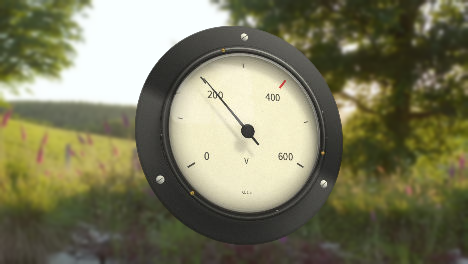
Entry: 200 V
